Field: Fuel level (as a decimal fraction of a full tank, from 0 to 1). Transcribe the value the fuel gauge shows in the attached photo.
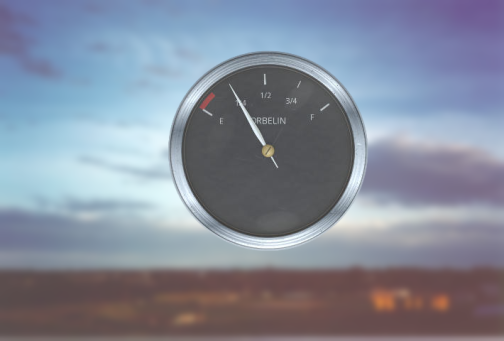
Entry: 0.25
